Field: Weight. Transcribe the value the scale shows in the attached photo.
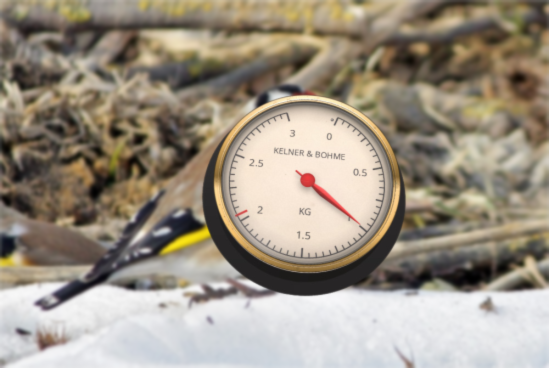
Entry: 1 kg
